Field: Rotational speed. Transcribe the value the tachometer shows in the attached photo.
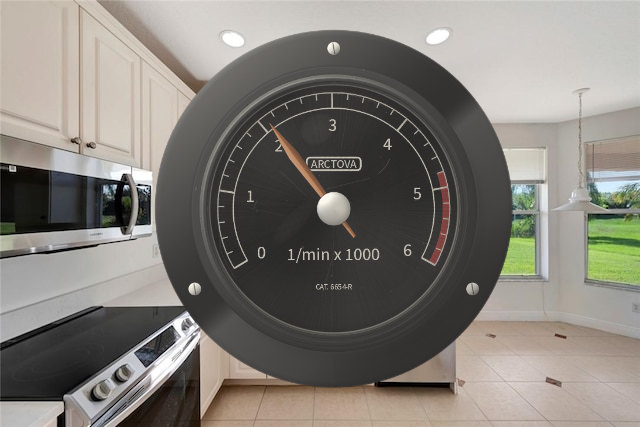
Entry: 2100 rpm
